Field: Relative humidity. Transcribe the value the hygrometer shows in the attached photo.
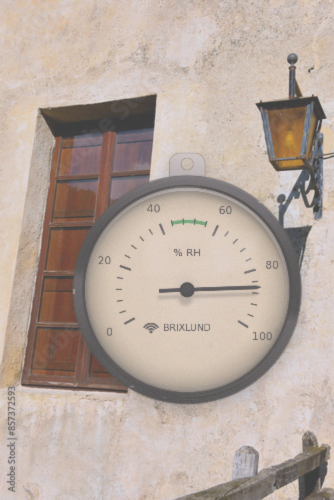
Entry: 86 %
